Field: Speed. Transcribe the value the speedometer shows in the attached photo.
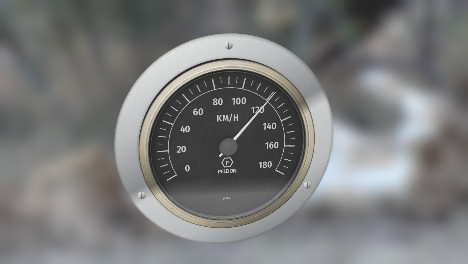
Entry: 120 km/h
